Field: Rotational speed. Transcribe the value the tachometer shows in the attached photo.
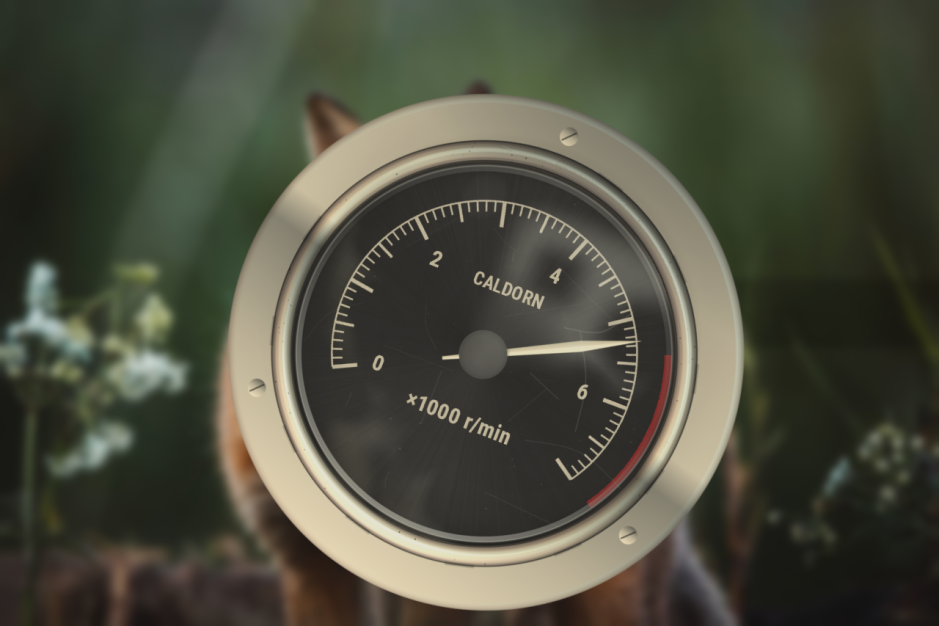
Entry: 5250 rpm
